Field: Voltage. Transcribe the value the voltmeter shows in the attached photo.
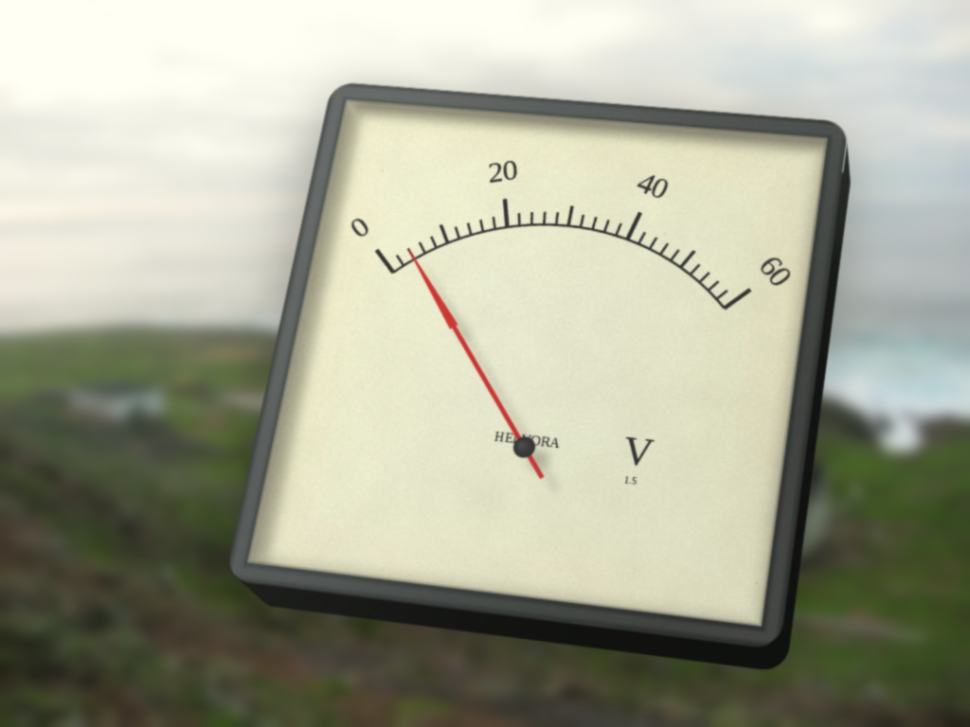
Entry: 4 V
